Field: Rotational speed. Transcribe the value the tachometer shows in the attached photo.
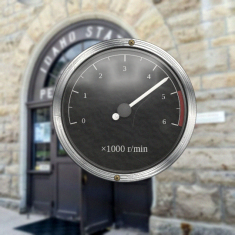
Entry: 4500 rpm
